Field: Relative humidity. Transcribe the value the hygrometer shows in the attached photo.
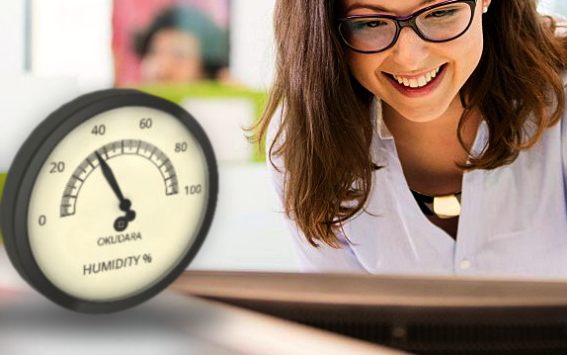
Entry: 35 %
